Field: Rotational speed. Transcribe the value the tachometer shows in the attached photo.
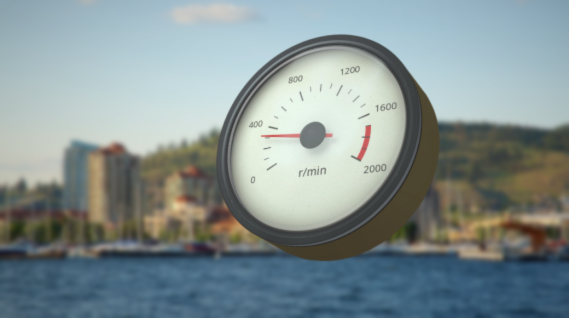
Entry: 300 rpm
